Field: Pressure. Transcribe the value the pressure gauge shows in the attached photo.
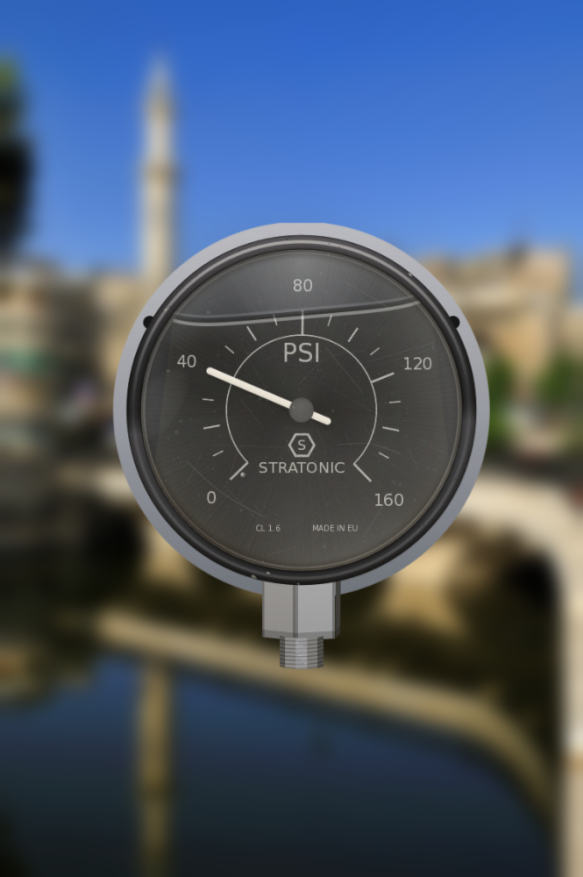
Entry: 40 psi
